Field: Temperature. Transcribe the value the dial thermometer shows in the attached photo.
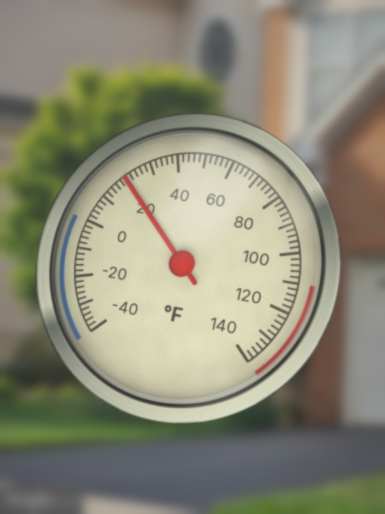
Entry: 20 °F
